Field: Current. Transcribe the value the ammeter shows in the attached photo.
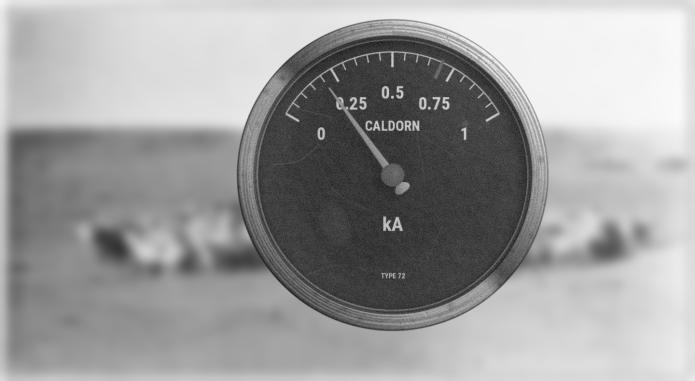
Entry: 0.2 kA
